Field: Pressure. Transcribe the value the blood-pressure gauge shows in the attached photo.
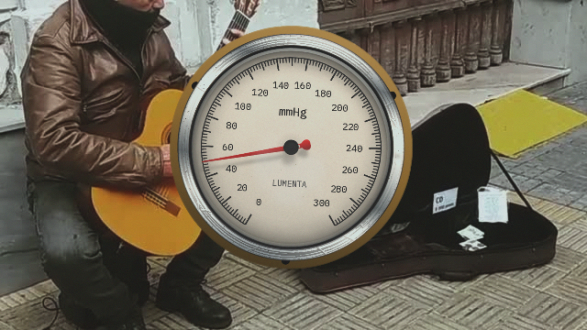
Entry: 50 mmHg
